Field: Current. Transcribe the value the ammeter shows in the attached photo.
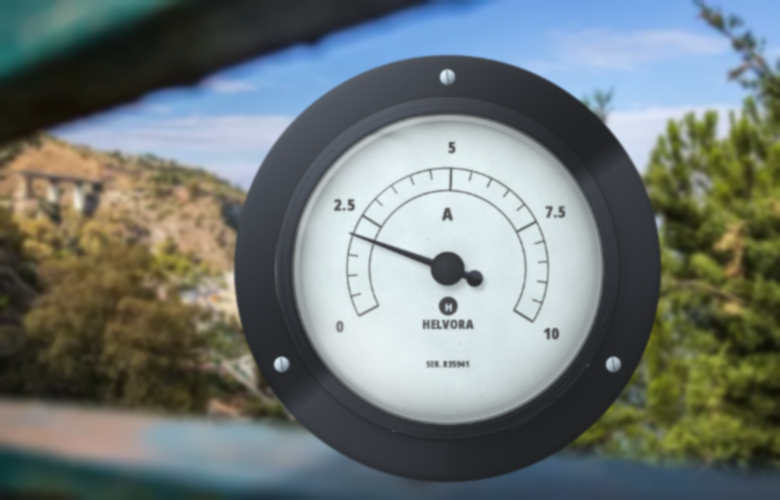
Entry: 2 A
